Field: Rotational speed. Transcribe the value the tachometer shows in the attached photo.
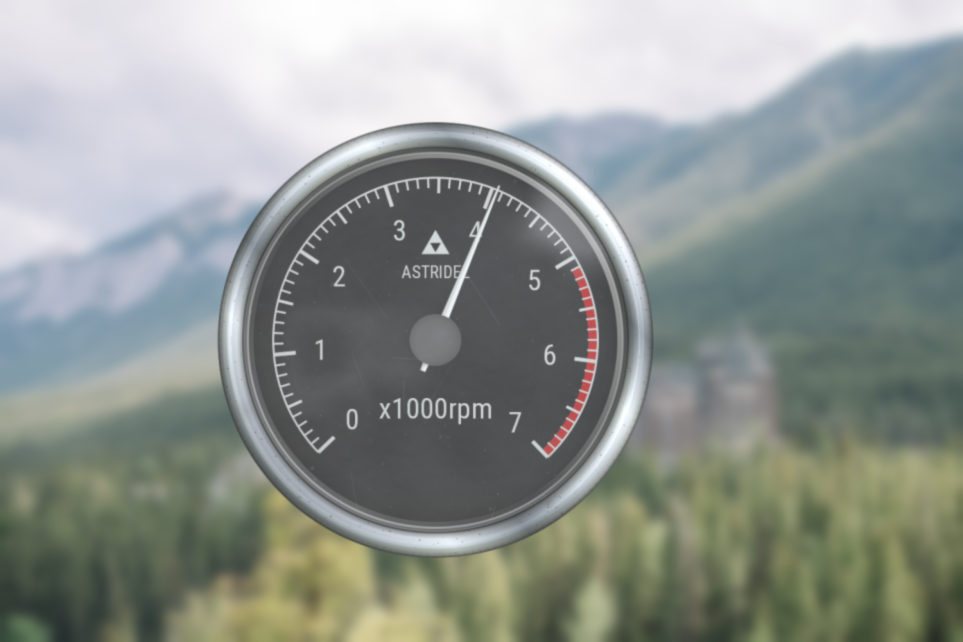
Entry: 4050 rpm
